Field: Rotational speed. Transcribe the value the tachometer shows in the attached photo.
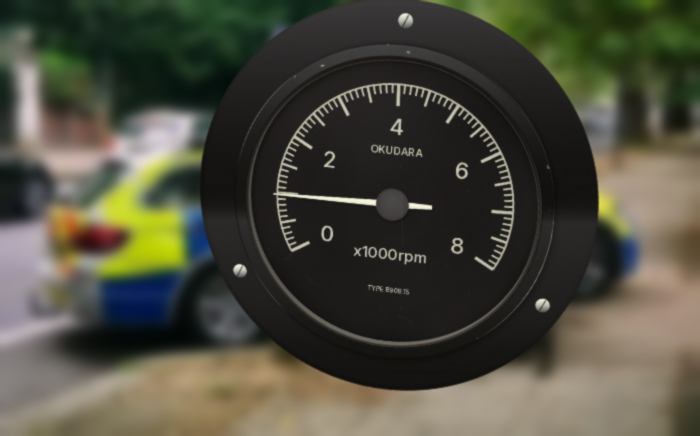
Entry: 1000 rpm
